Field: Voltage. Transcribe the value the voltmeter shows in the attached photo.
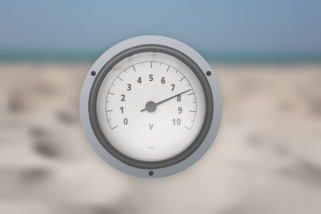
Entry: 7.75 V
